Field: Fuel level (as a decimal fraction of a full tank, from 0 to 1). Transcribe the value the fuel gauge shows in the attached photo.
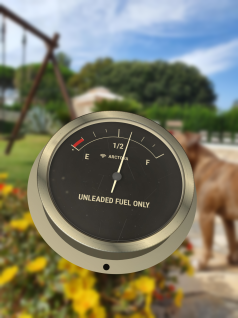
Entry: 0.625
